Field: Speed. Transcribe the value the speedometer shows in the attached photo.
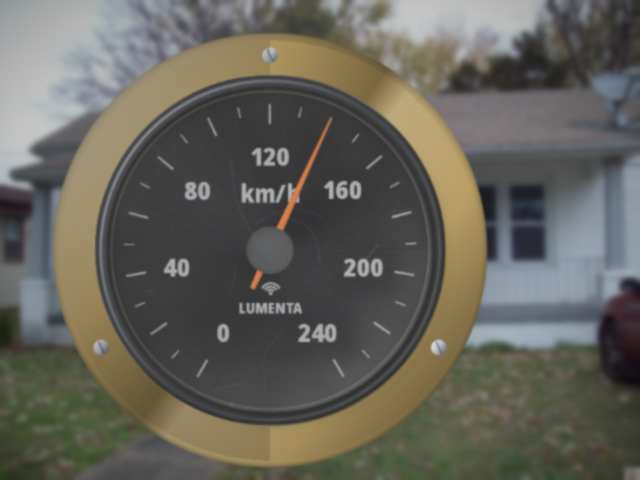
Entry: 140 km/h
